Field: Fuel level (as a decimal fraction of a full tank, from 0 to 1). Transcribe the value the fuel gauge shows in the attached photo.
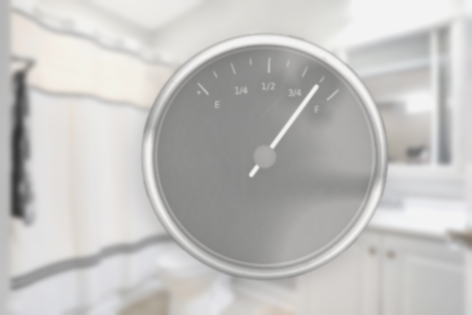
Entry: 0.875
